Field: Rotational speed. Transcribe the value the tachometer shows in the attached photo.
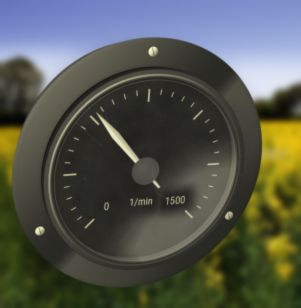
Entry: 525 rpm
